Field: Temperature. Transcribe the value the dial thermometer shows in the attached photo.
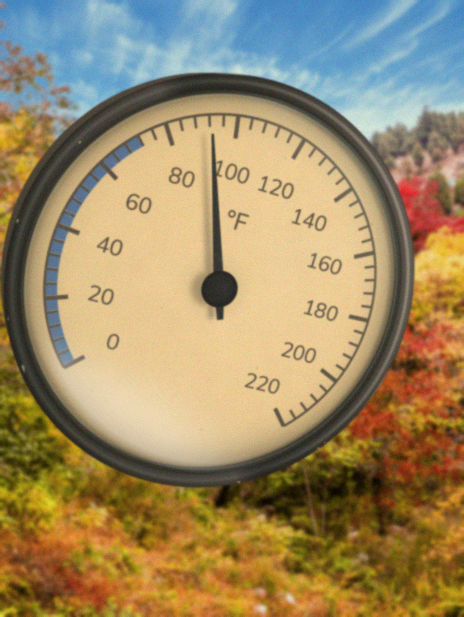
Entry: 92 °F
